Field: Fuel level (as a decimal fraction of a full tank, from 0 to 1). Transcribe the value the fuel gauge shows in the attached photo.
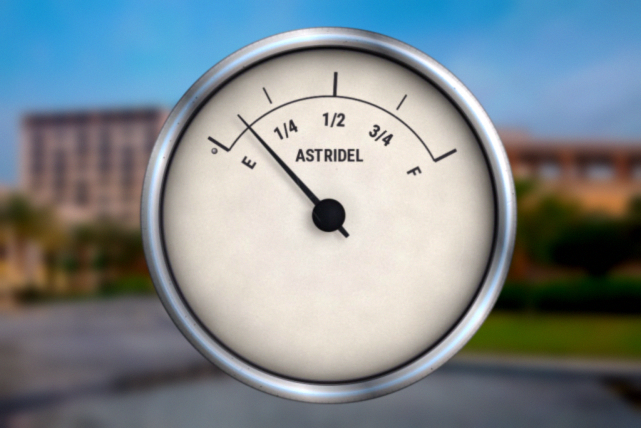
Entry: 0.125
